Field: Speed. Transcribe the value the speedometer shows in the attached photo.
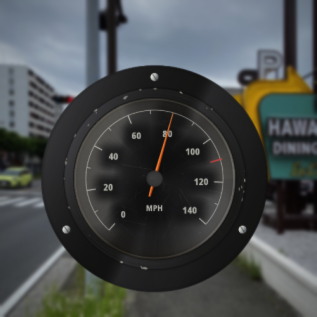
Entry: 80 mph
